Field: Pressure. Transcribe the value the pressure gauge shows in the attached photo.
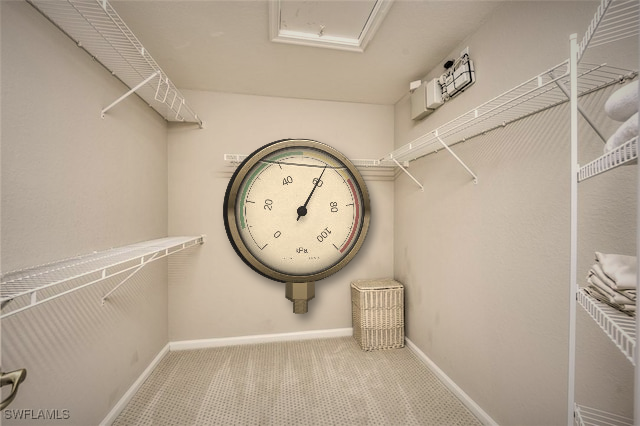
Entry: 60 kPa
